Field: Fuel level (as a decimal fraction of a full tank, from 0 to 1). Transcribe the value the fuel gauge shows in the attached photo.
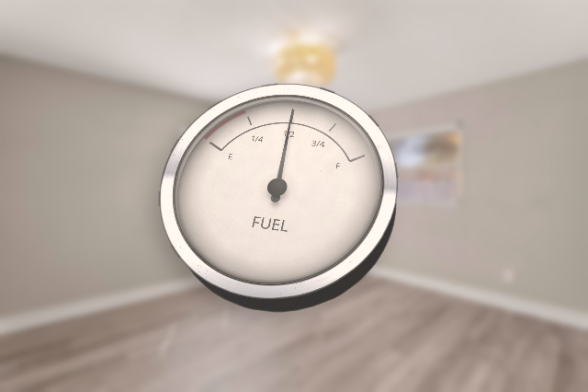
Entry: 0.5
